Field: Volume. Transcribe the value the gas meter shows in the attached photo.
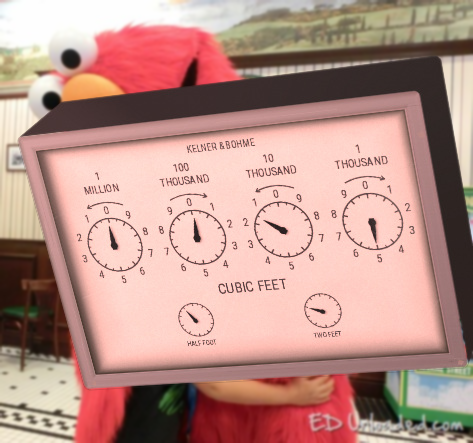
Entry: 1500 ft³
